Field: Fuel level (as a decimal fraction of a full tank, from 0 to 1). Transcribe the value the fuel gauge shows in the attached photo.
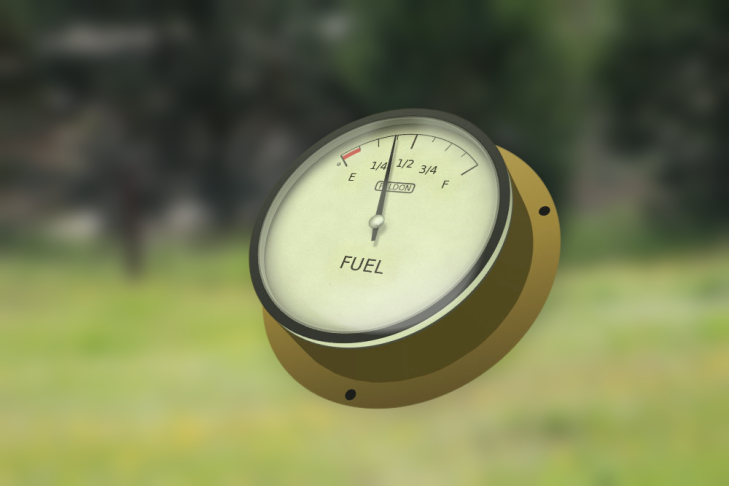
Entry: 0.375
